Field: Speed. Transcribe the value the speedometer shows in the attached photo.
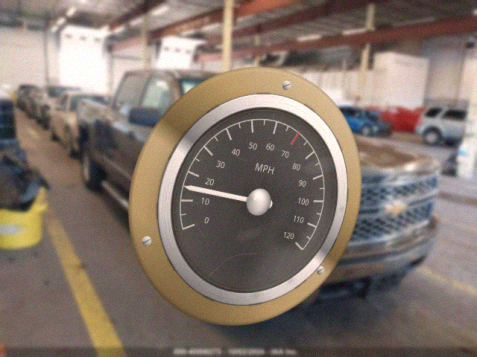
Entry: 15 mph
